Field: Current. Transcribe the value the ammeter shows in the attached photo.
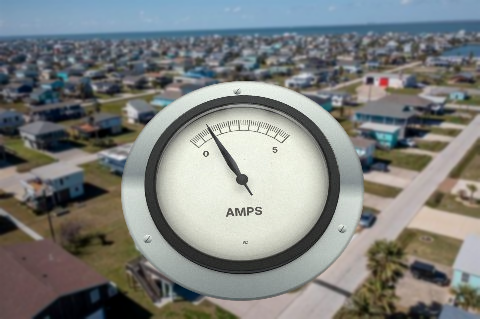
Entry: 1 A
